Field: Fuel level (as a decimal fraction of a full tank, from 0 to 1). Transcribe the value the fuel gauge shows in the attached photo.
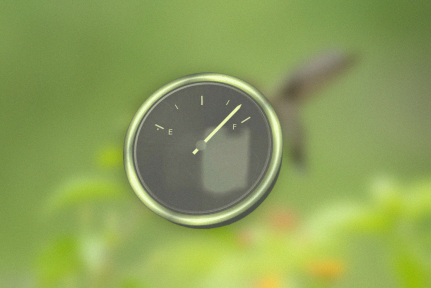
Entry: 0.875
